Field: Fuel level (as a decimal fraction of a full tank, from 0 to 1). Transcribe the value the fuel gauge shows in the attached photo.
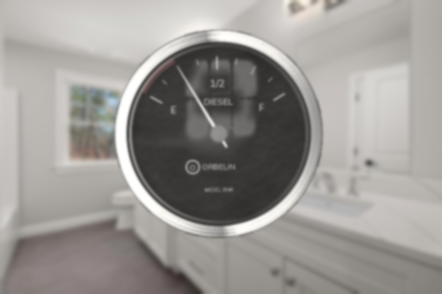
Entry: 0.25
